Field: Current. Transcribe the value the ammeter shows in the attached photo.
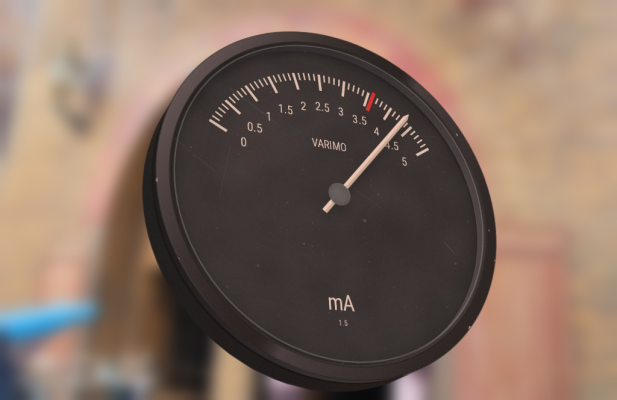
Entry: 4.3 mA
